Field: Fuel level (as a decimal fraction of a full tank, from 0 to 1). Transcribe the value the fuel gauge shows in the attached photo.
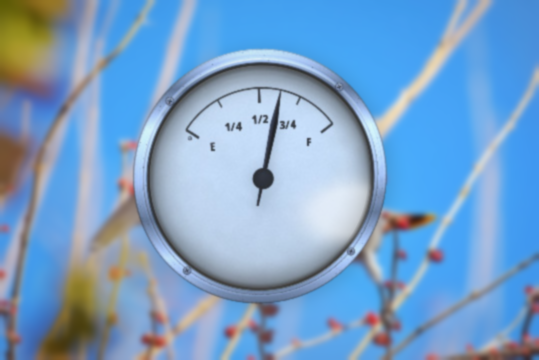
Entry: 0.625
